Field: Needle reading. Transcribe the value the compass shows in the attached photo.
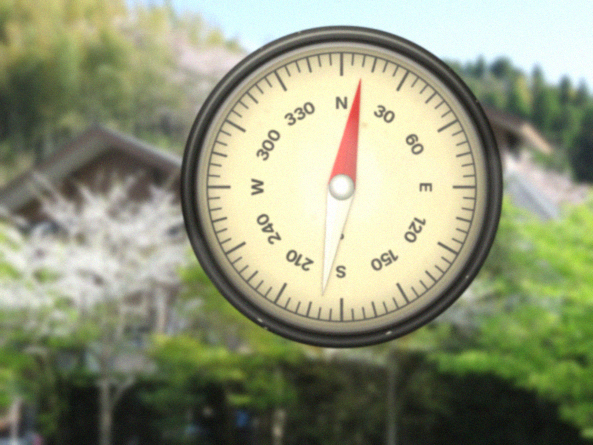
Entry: 10 °
